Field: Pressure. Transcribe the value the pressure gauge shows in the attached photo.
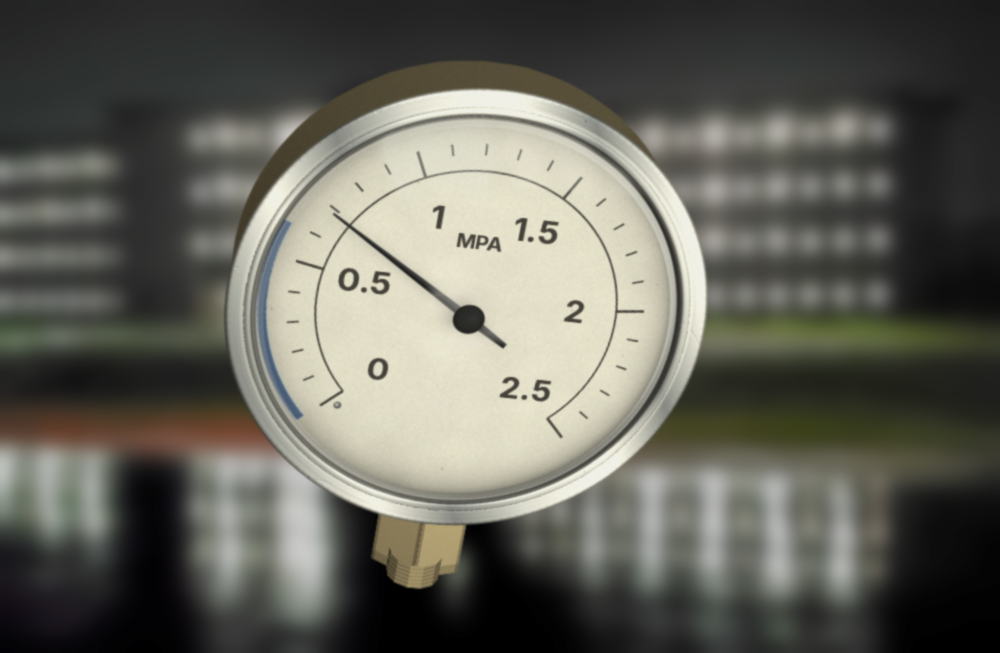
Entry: 0.7 MPa
